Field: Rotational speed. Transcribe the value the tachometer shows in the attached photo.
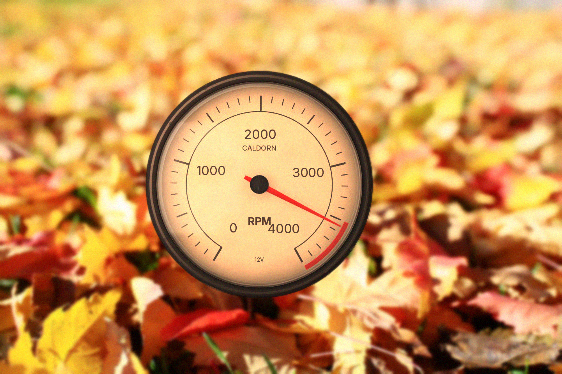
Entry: 3550 rpm
